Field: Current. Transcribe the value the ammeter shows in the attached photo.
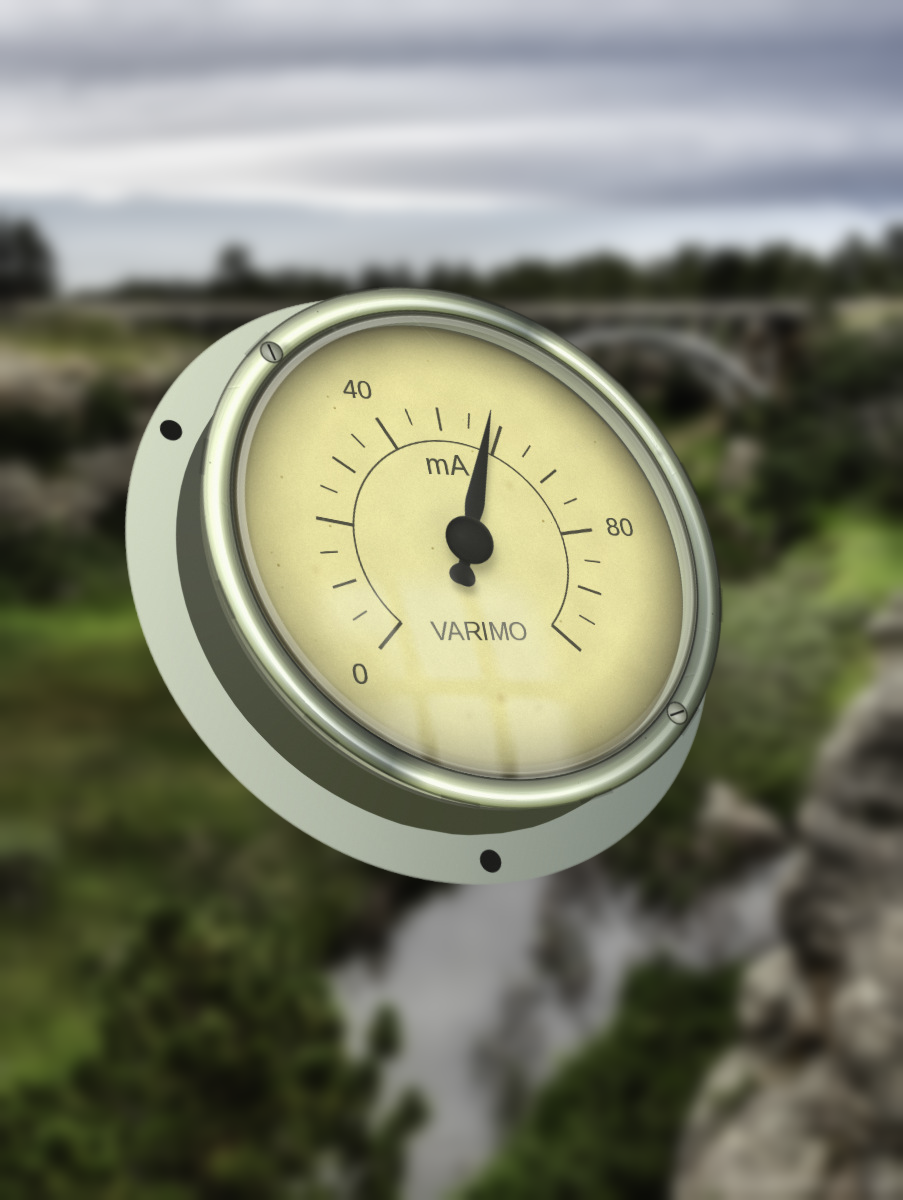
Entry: 57.5 mA
